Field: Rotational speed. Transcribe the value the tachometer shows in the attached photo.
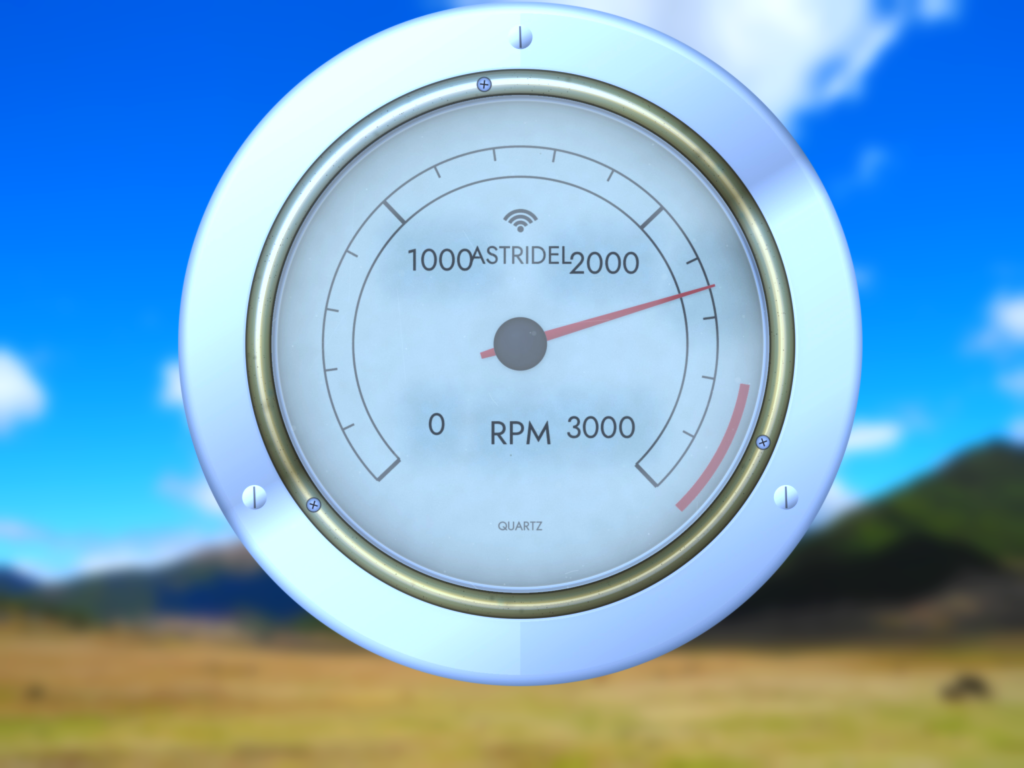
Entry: 2300 rpm
